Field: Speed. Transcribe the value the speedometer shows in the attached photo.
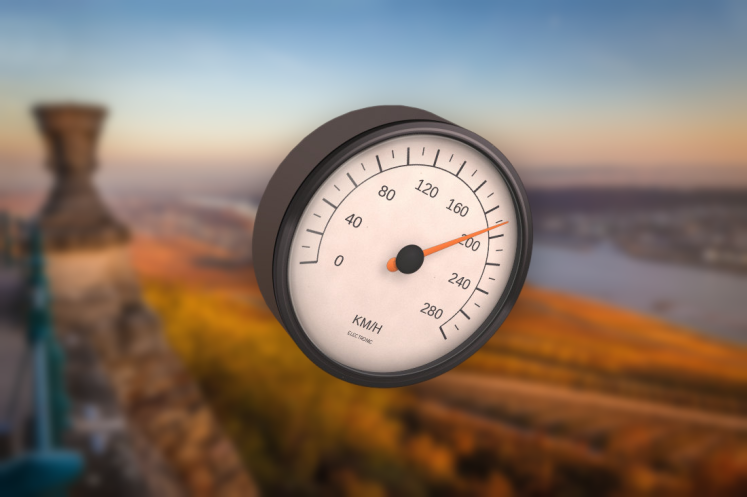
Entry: 190 km/h
